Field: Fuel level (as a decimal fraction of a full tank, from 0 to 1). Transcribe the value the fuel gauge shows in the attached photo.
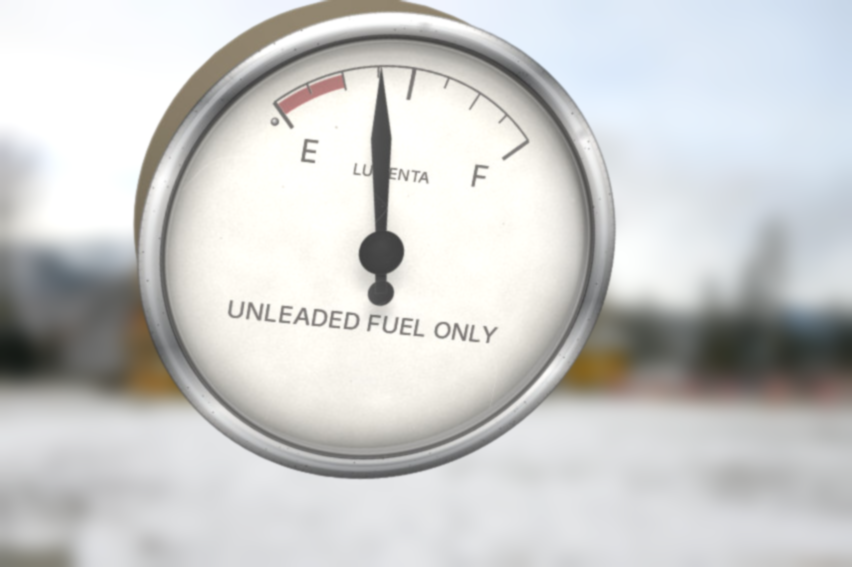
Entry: 0.375
